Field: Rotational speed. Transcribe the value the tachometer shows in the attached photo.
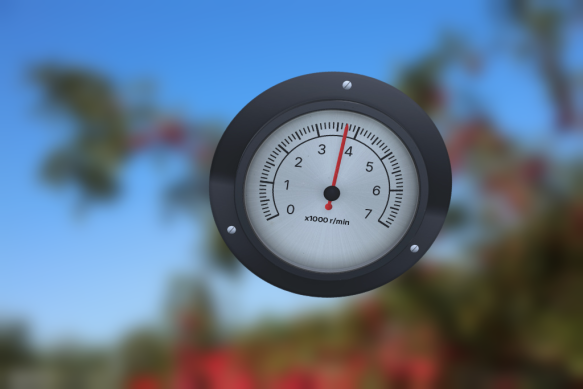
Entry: 3700 rpm
